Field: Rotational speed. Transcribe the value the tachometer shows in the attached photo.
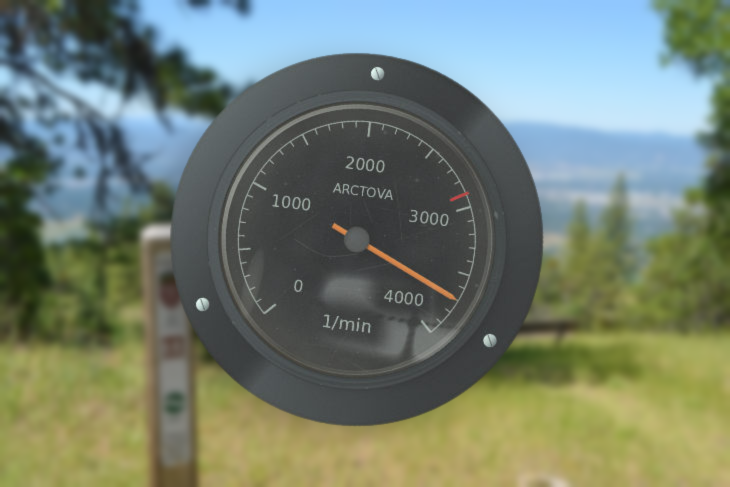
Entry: 3700 rpm
